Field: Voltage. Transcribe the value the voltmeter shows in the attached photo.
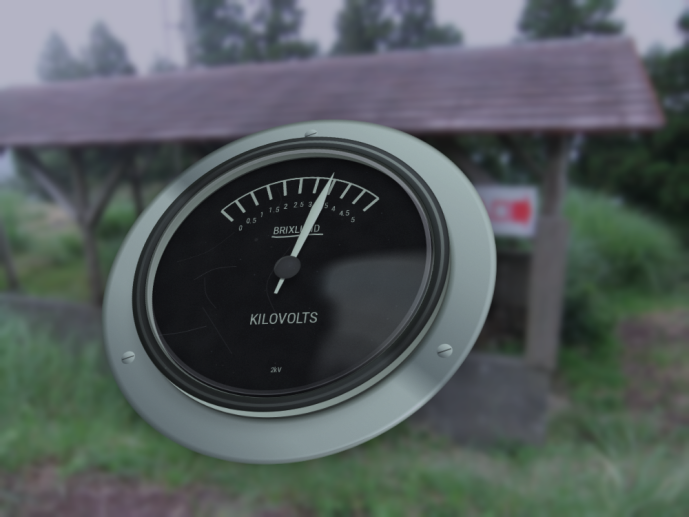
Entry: 3.5 kV
